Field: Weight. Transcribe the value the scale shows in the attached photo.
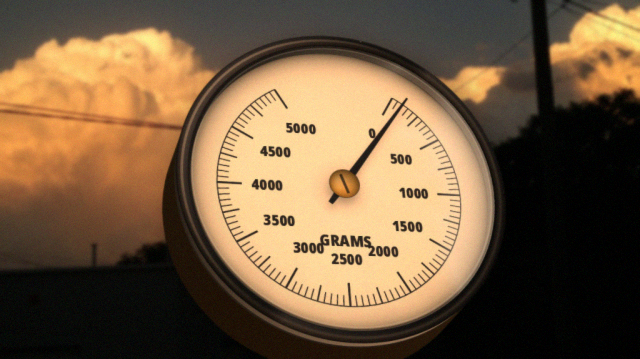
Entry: 100 g
